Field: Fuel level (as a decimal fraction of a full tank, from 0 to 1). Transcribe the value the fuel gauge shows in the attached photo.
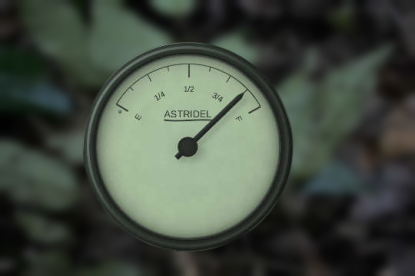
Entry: 0.875
